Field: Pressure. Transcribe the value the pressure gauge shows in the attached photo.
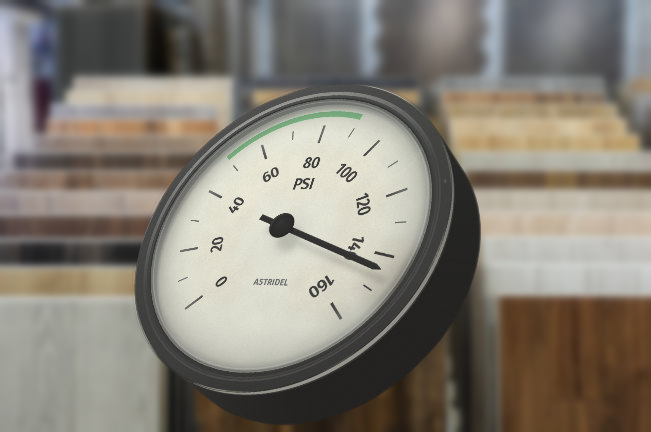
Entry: 145 psi
